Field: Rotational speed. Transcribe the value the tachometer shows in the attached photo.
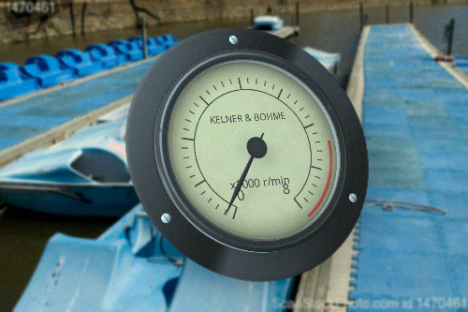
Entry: 200 rpm
